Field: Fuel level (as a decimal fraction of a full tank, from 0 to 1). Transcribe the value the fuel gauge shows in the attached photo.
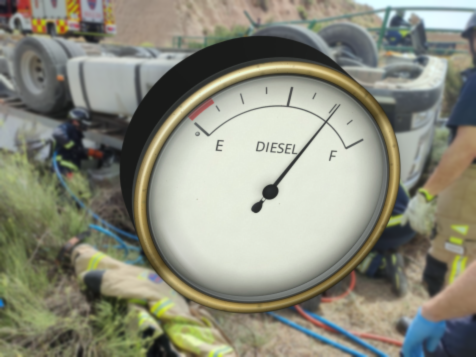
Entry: 0.75
